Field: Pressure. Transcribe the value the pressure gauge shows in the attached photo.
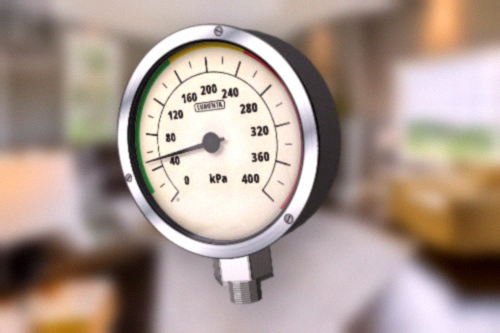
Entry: 50 kPa
